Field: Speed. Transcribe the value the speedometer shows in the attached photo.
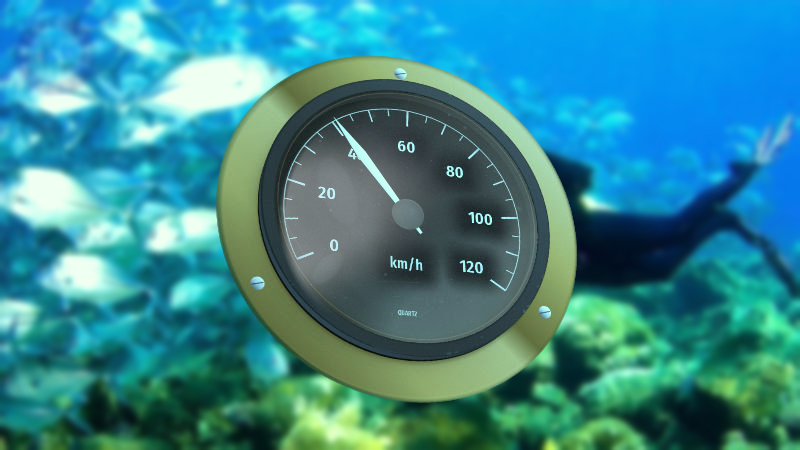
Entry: 40 km/h
